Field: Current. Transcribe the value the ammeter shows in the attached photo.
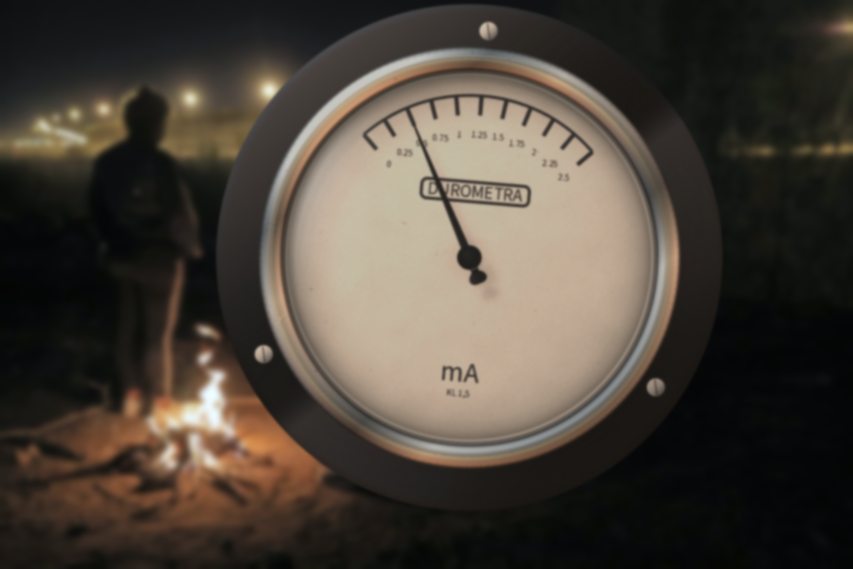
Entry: 0.5 mA
